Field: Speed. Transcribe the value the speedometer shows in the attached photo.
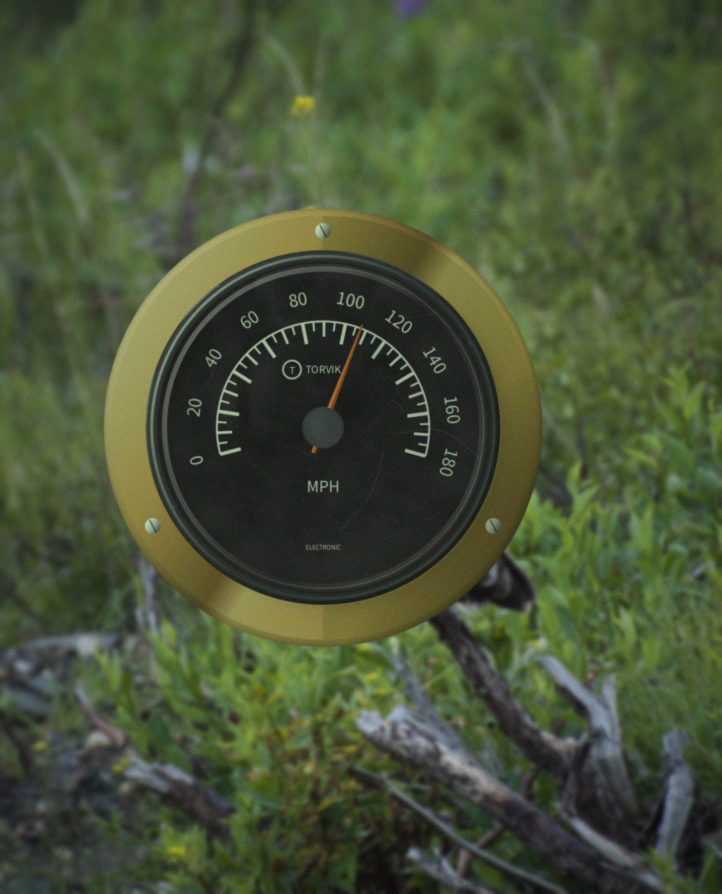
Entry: 107.5 mph
